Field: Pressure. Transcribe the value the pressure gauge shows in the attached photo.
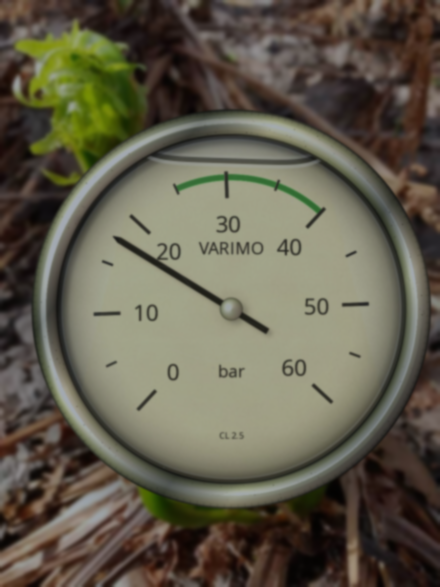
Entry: 17.5 bar
